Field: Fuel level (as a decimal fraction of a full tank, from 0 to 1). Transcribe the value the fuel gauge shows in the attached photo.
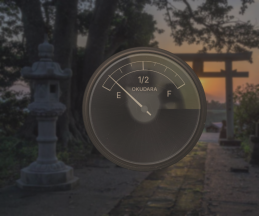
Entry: 0.125
